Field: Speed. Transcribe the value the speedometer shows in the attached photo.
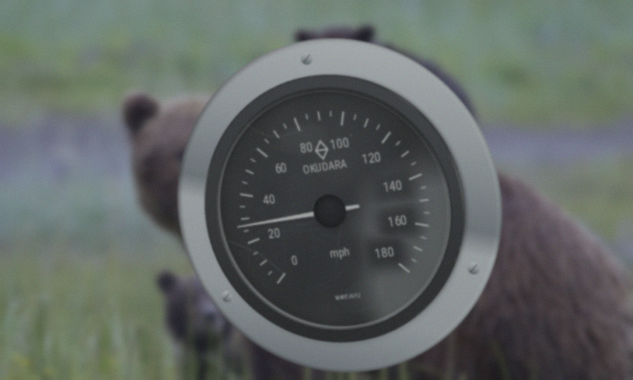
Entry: 27.5 mph
